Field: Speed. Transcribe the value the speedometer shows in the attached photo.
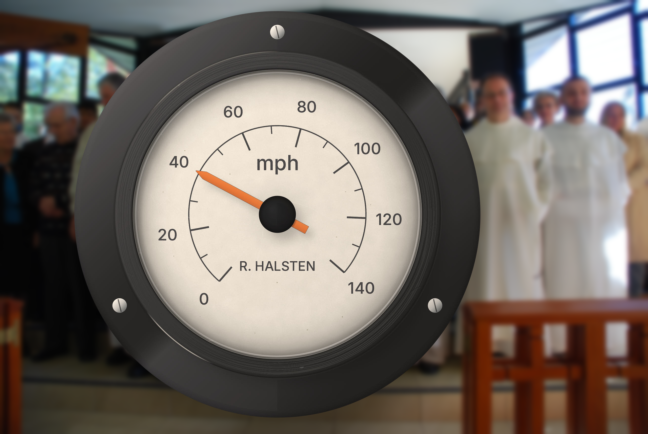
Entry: 40 mph
